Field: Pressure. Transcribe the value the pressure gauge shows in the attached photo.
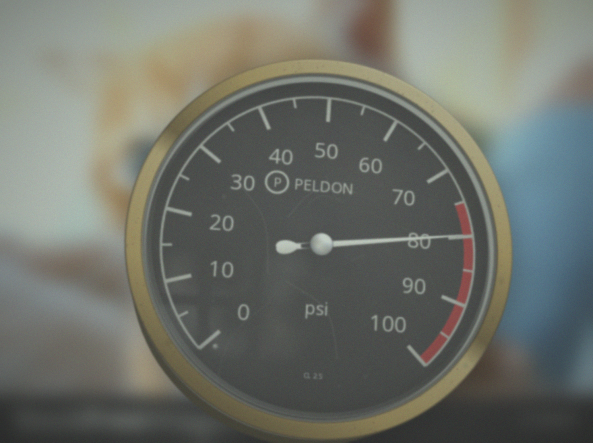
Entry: 80 psi
